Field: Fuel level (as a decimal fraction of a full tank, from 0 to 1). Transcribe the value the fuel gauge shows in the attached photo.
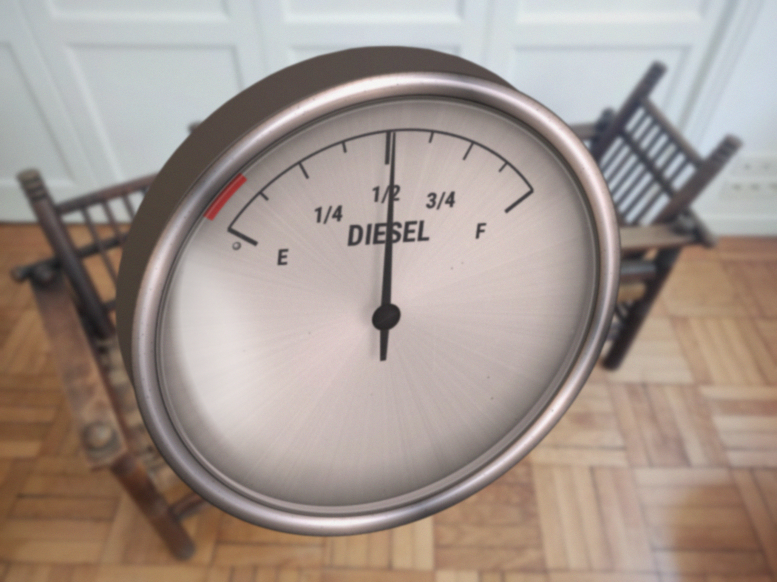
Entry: 0.5
